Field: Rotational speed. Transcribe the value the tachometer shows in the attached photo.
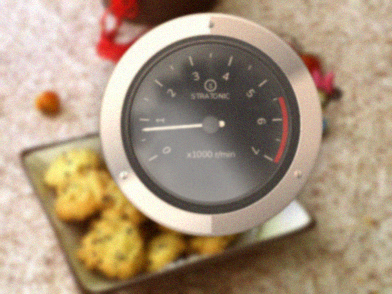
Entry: 750 rpm
